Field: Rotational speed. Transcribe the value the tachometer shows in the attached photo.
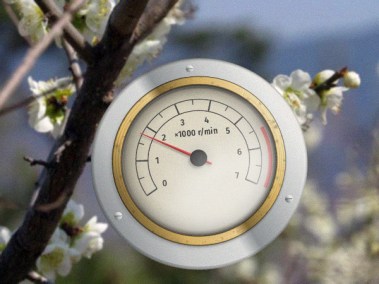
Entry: 1750 rpm
